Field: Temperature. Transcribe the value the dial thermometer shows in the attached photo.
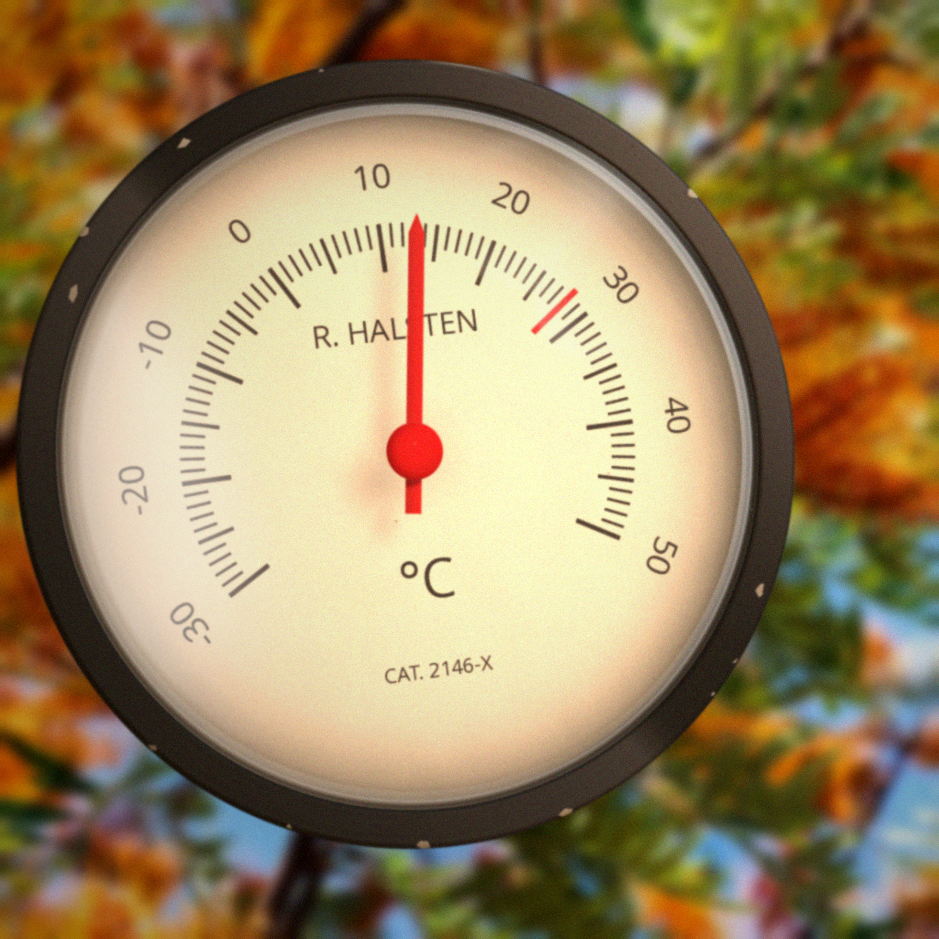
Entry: 13 °C
